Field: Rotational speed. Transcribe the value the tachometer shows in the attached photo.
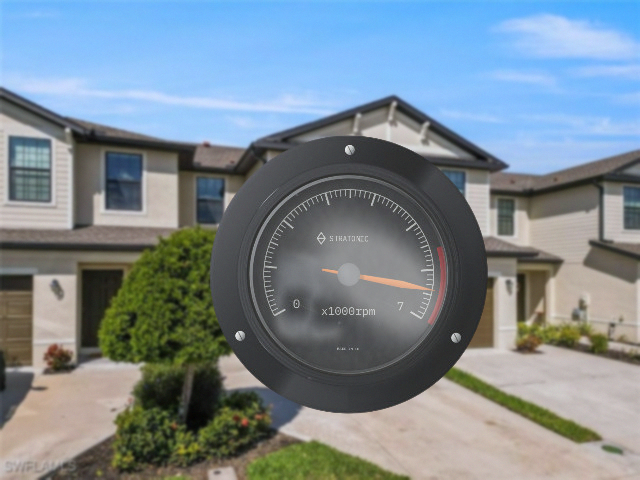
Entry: 6400 rpm
